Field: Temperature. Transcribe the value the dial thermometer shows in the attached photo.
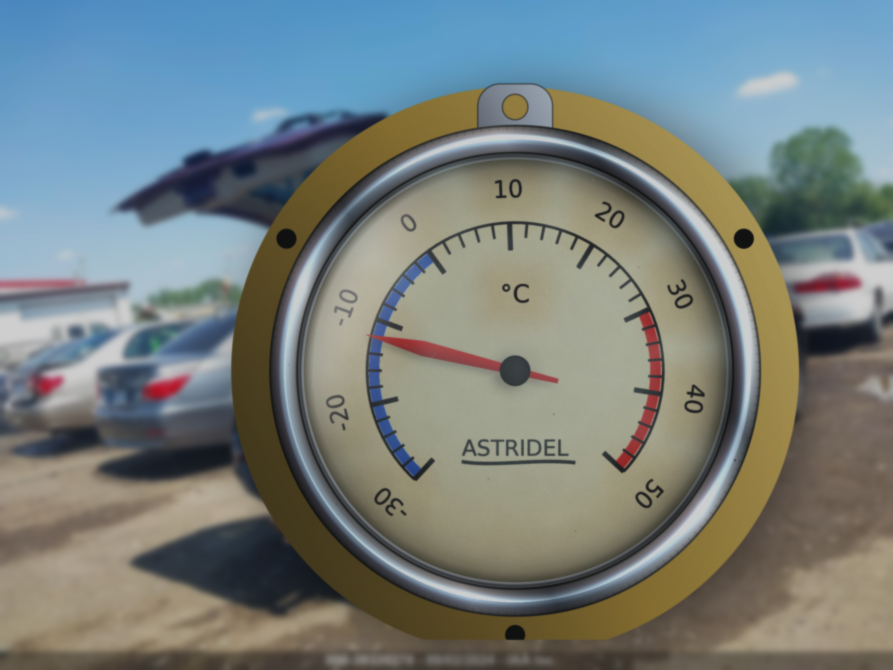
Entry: -12 °C
